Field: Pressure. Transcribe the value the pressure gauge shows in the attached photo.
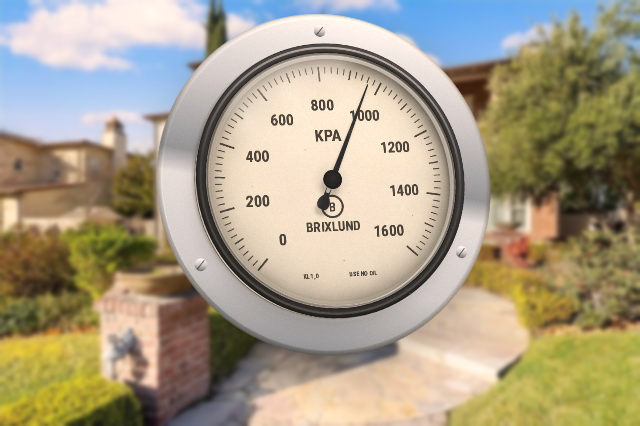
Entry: 960 kPa
